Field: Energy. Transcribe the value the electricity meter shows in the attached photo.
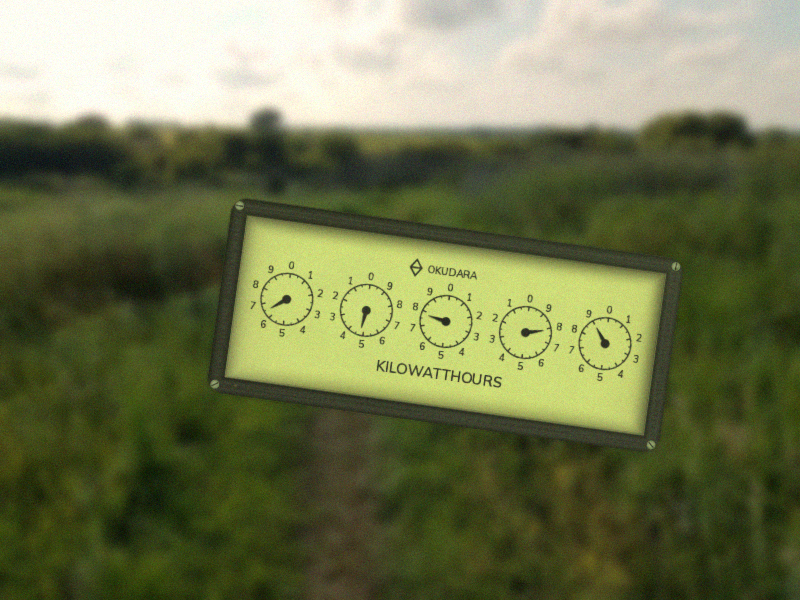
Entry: 64779 kWh
